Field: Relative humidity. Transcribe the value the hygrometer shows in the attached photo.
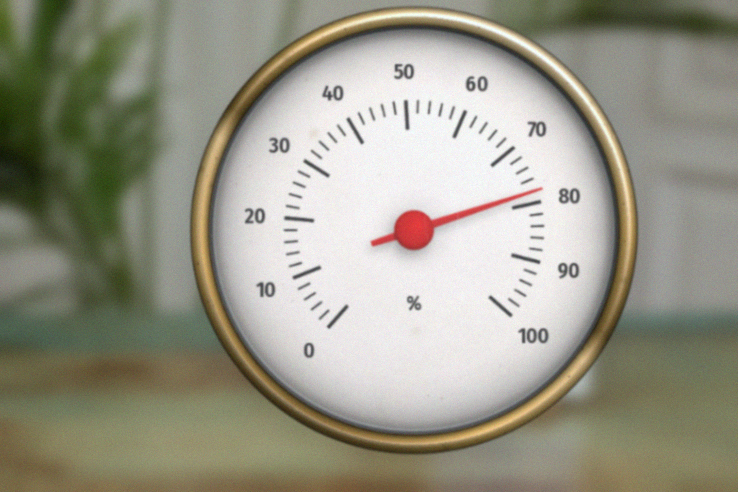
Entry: 78 %
